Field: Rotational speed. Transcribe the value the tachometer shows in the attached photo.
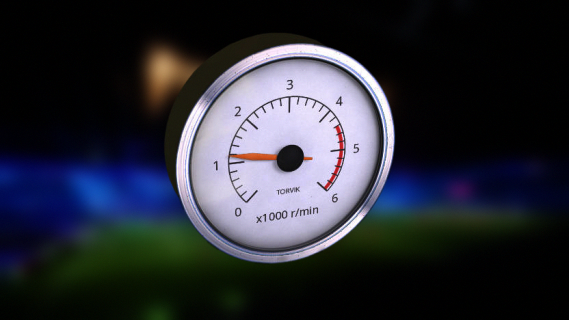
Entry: 1200 rpm
